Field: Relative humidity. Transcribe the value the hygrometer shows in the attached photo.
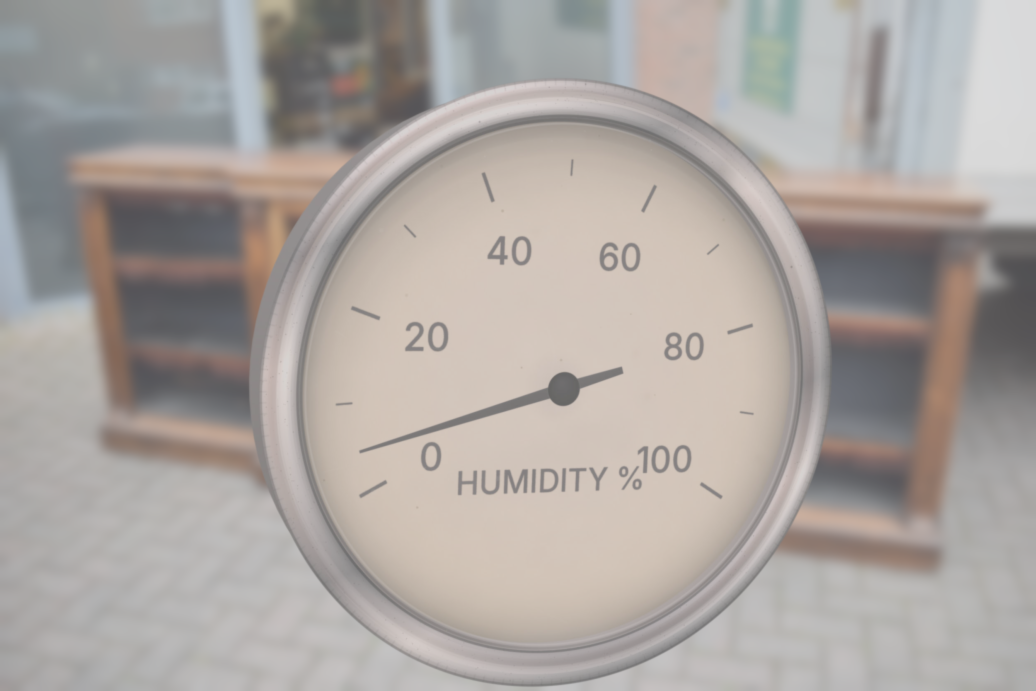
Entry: 5 %
